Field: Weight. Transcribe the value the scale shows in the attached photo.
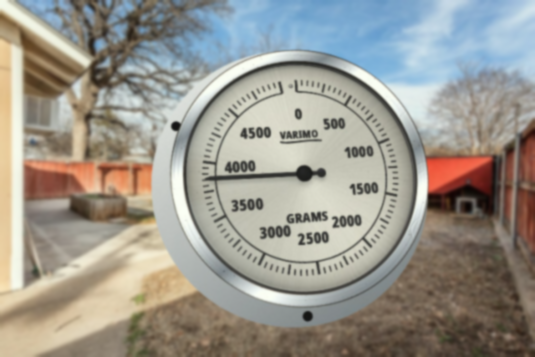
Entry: 3850 g
